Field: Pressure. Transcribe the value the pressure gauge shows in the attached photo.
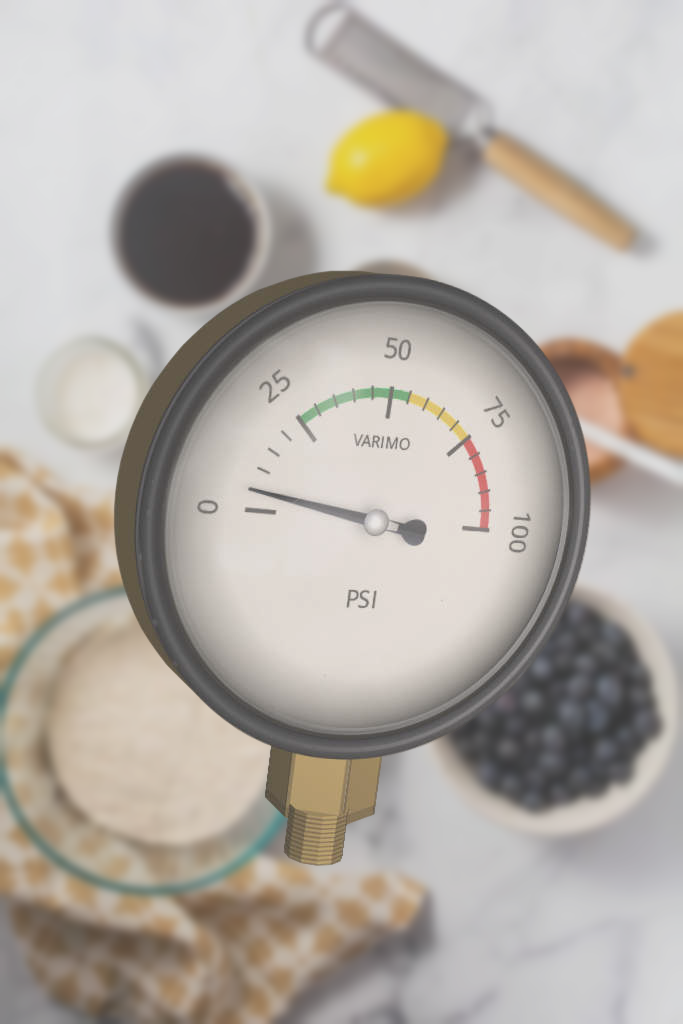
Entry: 5 psi
